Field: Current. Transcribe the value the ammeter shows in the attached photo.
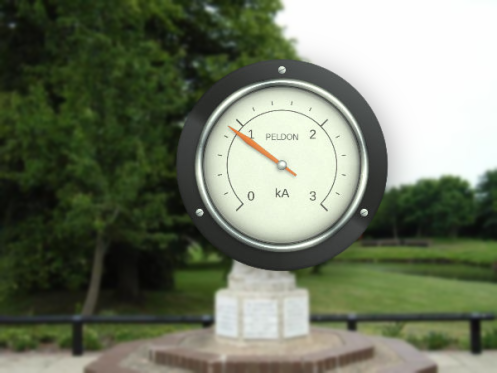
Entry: 0.9 kA
